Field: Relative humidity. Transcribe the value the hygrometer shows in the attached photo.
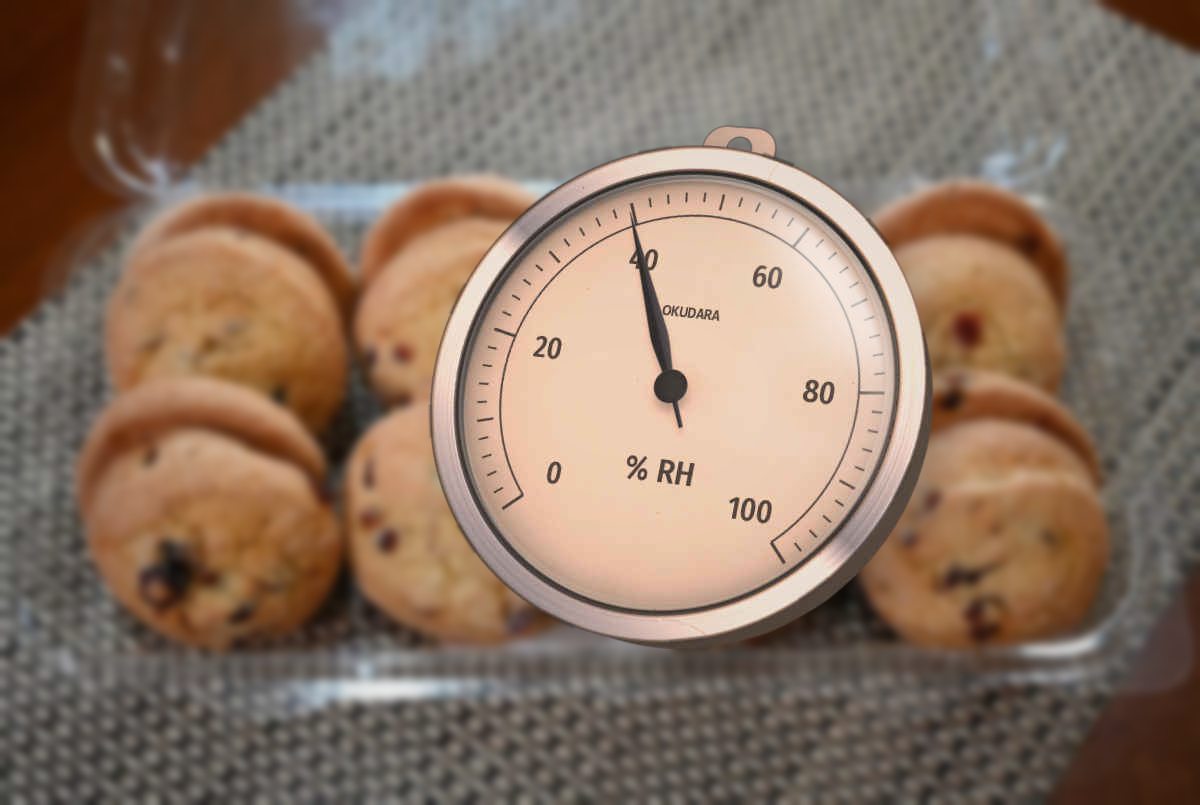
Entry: 40 %
